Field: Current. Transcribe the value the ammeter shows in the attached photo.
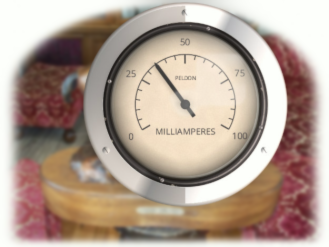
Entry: 35 mA
